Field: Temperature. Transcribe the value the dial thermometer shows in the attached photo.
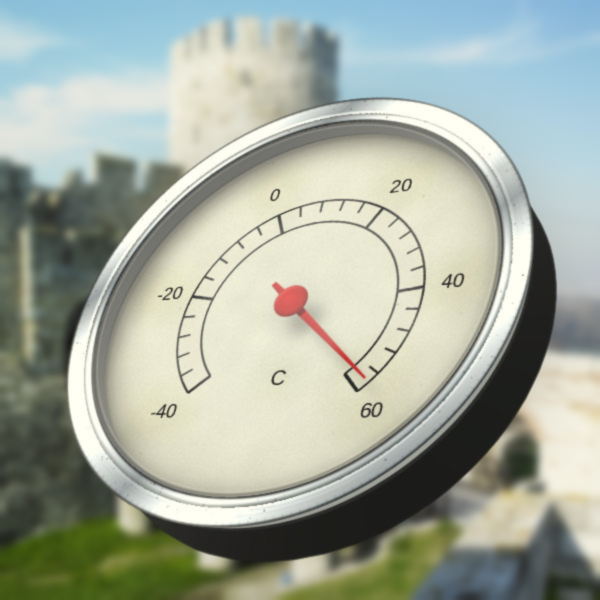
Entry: 58 °C
